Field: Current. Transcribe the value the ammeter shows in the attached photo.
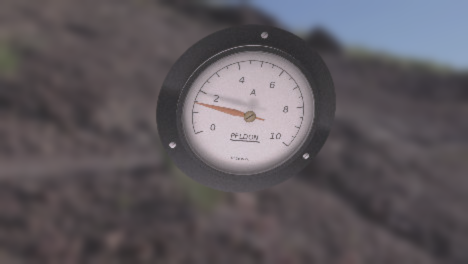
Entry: 1.5 A
